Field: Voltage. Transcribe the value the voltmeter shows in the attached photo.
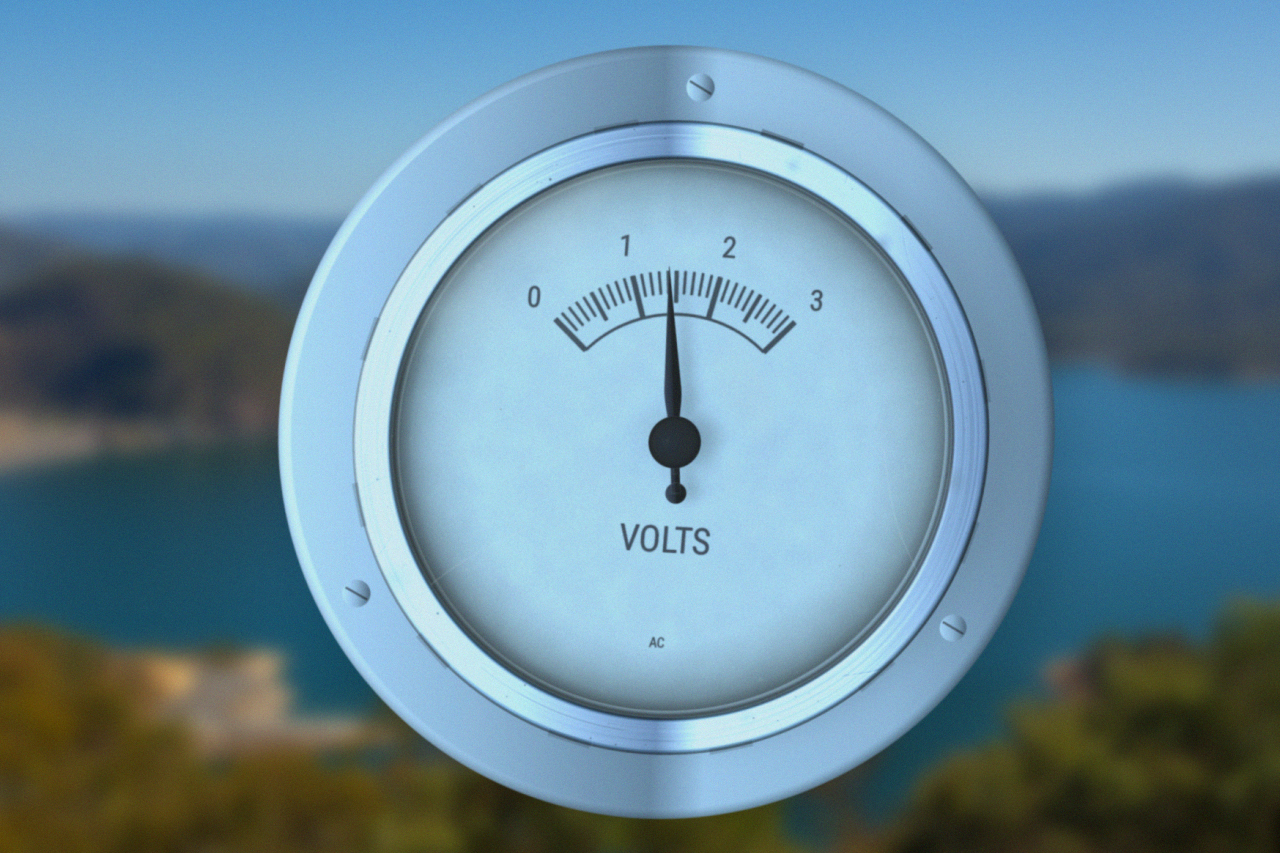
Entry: 1.4 V
